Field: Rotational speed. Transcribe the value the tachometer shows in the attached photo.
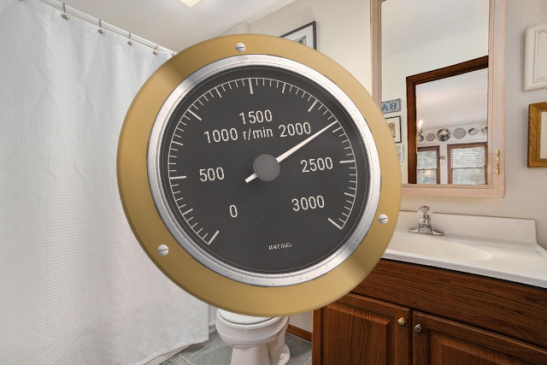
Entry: 2200 rpm
